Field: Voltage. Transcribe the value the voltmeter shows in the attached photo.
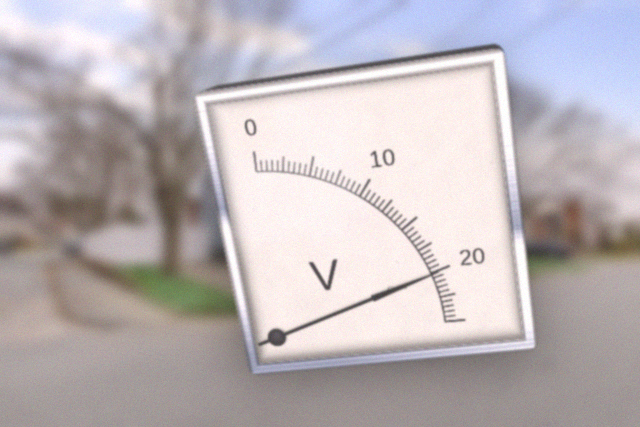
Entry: 20 V
